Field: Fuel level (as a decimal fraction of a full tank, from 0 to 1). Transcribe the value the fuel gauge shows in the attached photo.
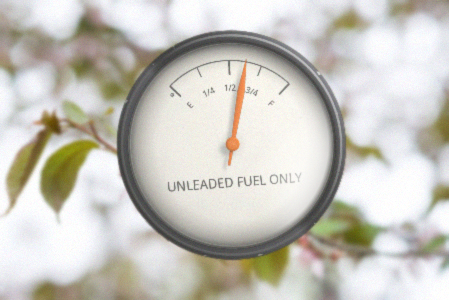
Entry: 0.625
